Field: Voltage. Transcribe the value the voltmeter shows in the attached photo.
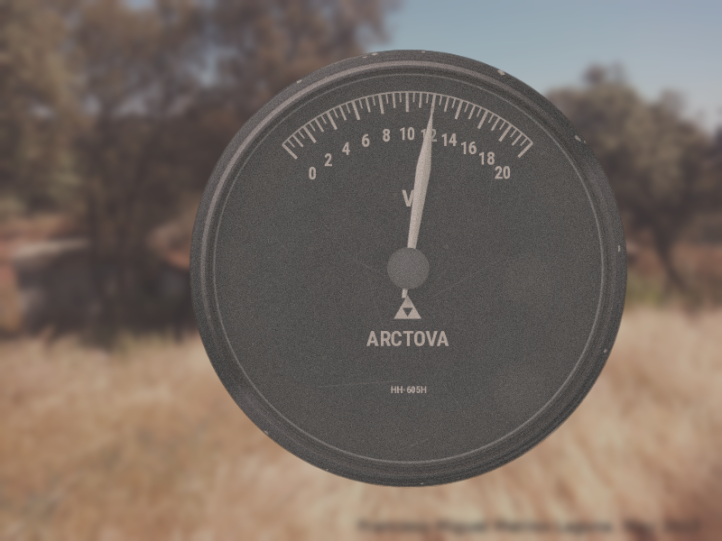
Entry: 12 V
